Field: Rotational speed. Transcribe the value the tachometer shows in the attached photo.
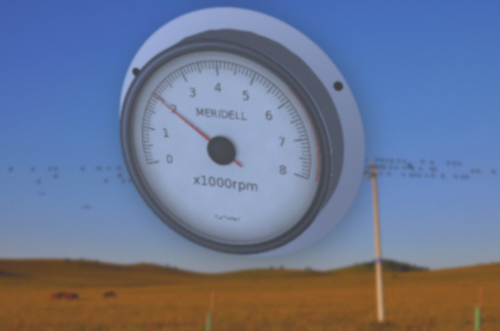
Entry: 2000 rpm
